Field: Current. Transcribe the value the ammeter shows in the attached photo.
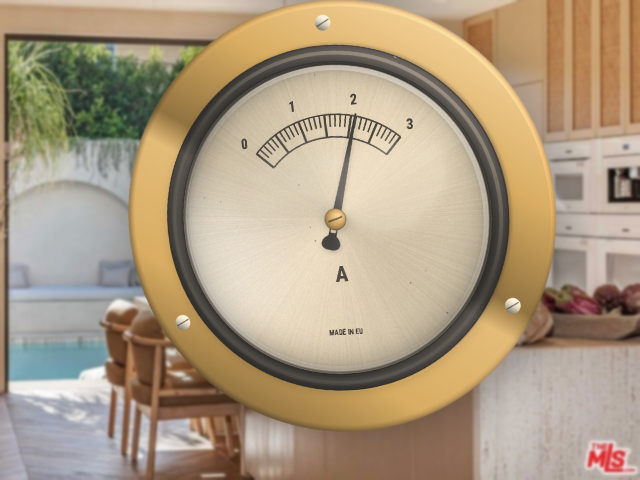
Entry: 2.1 A
